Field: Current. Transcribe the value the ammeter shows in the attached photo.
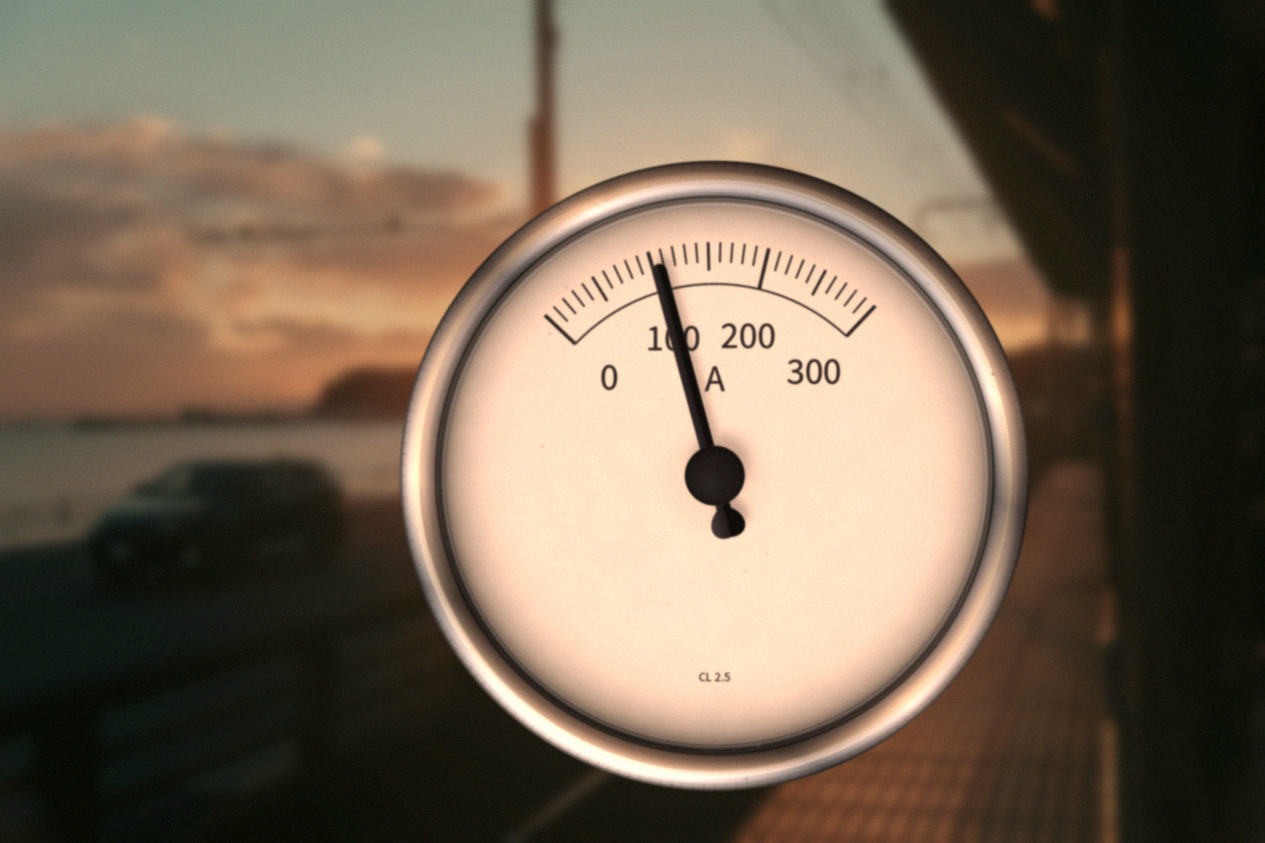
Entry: 105 A
